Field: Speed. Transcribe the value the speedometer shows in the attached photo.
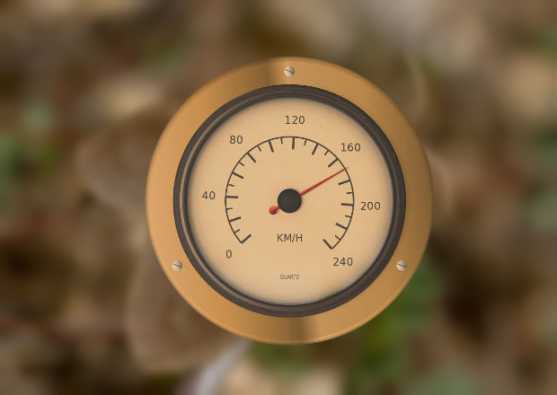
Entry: 170 km/h
